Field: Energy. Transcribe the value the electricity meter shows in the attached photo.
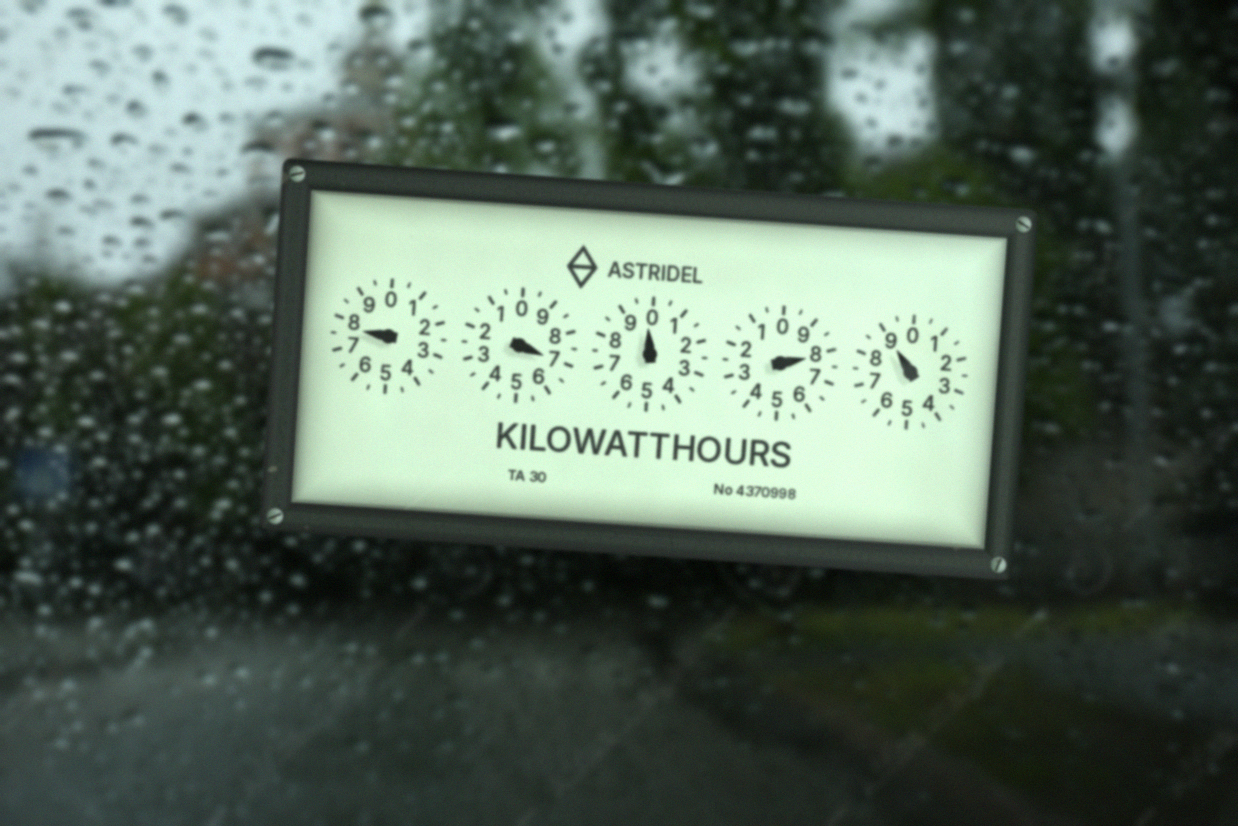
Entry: 76979 kWh
